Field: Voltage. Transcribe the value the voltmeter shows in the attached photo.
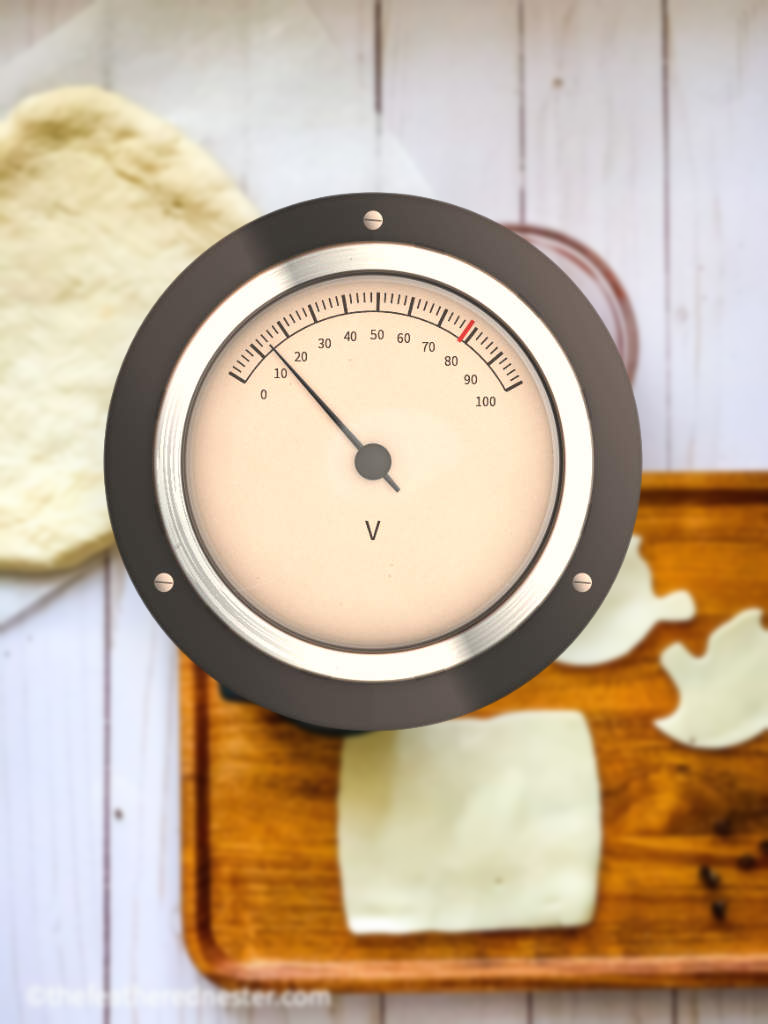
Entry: 14 V
